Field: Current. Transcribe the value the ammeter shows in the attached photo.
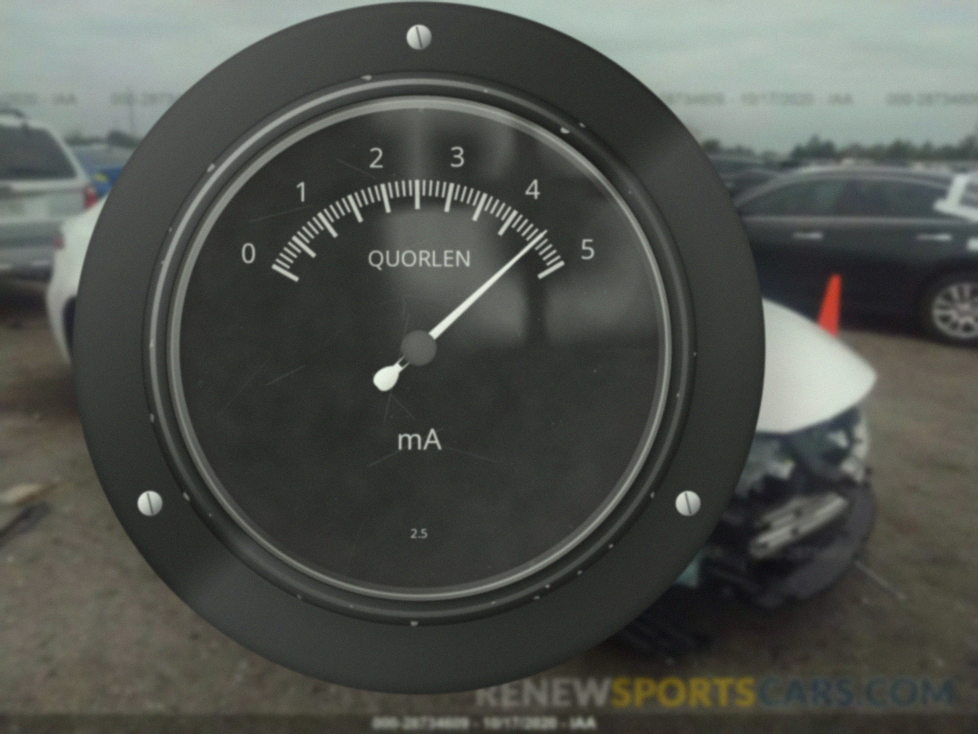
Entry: 4.5 mA
